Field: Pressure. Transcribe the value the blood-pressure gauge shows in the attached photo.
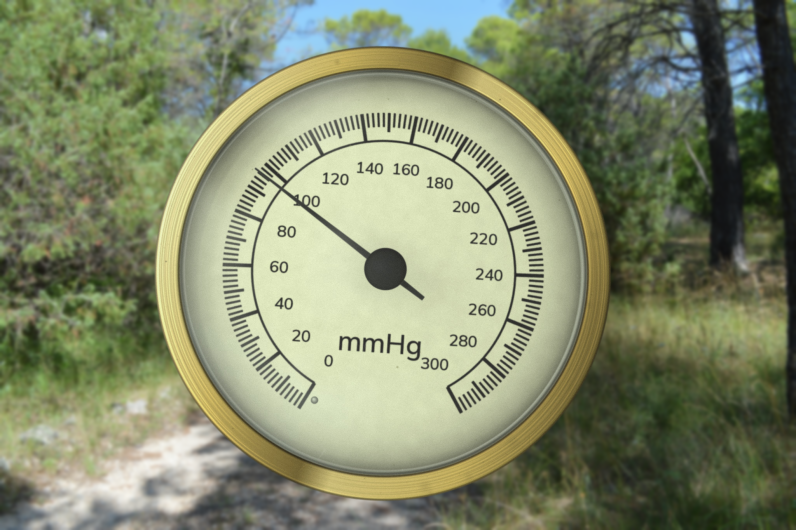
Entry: 96 mmHg
